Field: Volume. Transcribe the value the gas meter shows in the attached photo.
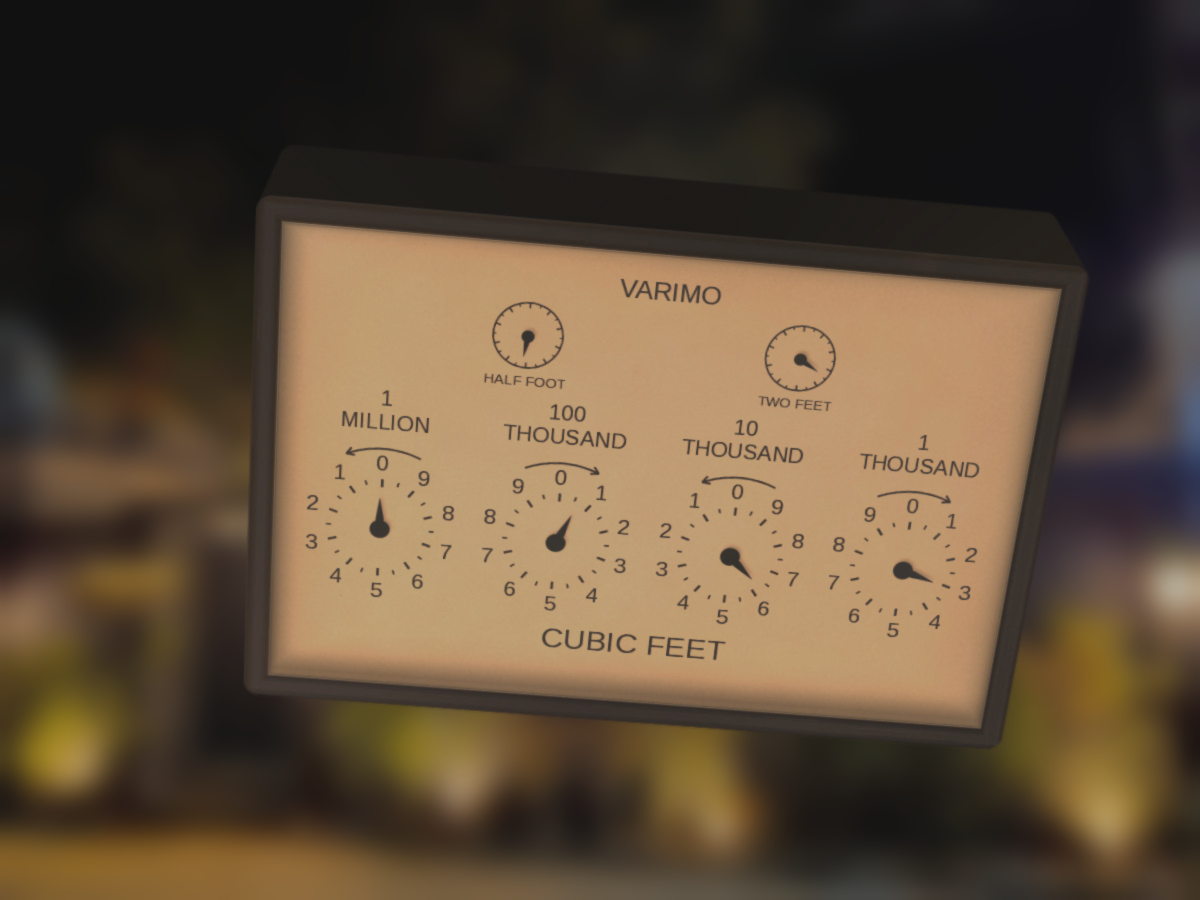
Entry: 6300 ft³
